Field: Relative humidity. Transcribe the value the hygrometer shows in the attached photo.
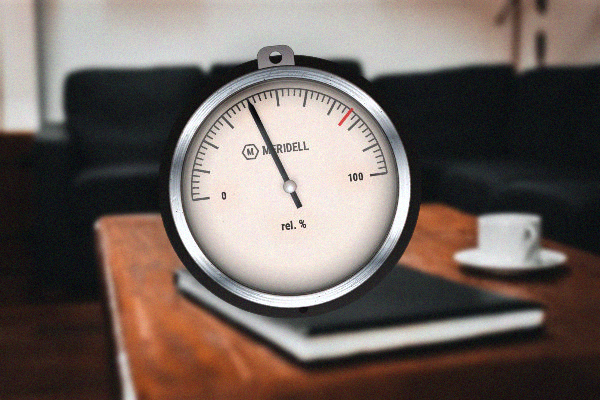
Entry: 40 %
